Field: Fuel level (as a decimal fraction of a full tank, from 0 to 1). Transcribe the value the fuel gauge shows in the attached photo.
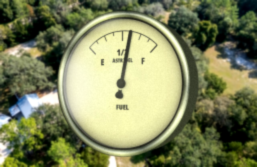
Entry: 0.625
